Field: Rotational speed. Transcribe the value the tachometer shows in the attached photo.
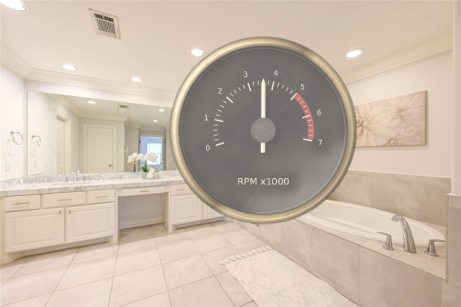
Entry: 3600 rpm
